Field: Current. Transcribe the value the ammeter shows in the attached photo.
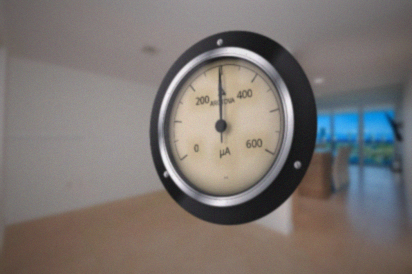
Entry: 300 µA
